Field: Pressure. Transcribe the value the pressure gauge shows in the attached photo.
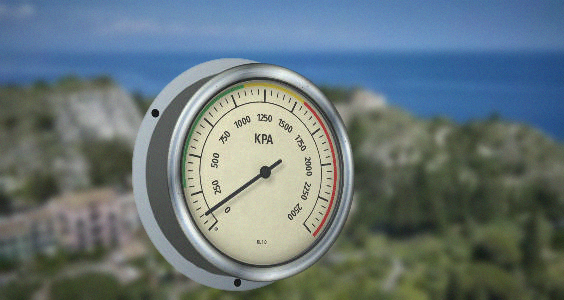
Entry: 100 kPa
